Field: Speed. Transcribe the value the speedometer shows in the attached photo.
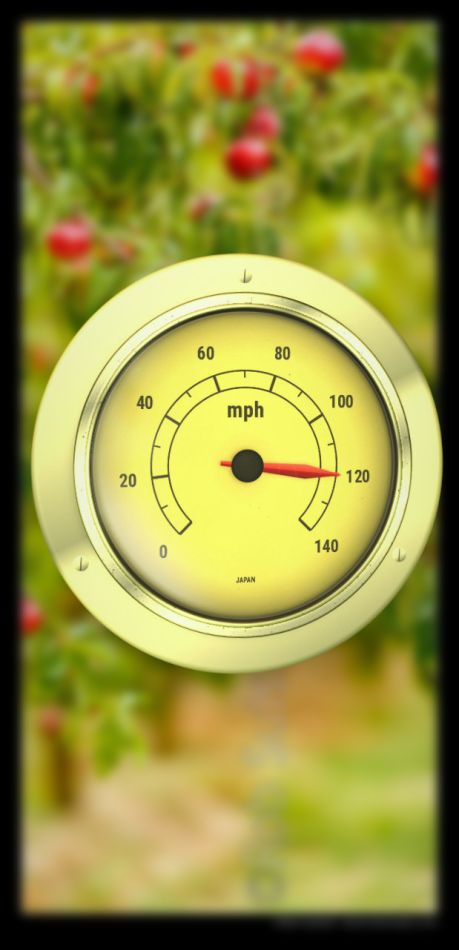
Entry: 120 mph
